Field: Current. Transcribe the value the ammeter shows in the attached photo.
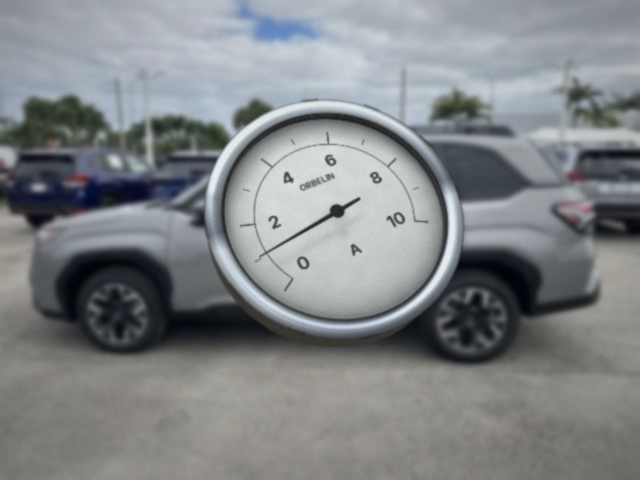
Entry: 1 A
